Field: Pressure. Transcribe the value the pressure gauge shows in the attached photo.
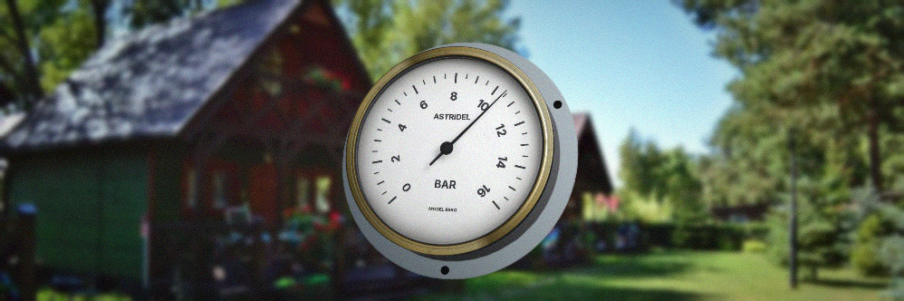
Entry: 10.5 bar
